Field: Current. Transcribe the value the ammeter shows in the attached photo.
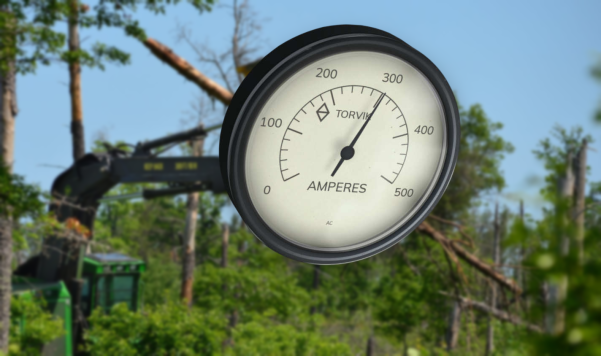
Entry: 300 A
